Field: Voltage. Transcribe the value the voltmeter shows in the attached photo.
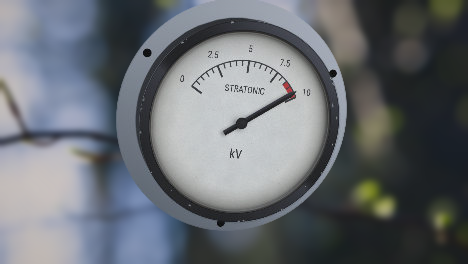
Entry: 9.5 kV
